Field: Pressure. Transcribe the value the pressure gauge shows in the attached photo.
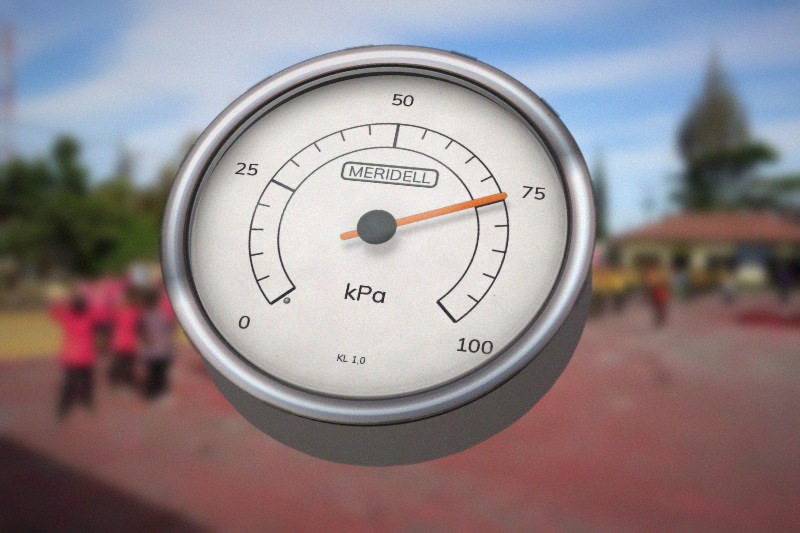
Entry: 75 kPa
